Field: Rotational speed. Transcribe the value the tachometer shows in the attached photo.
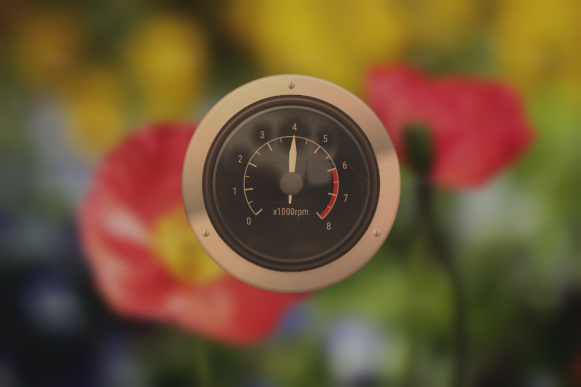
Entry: 4000 rpm
